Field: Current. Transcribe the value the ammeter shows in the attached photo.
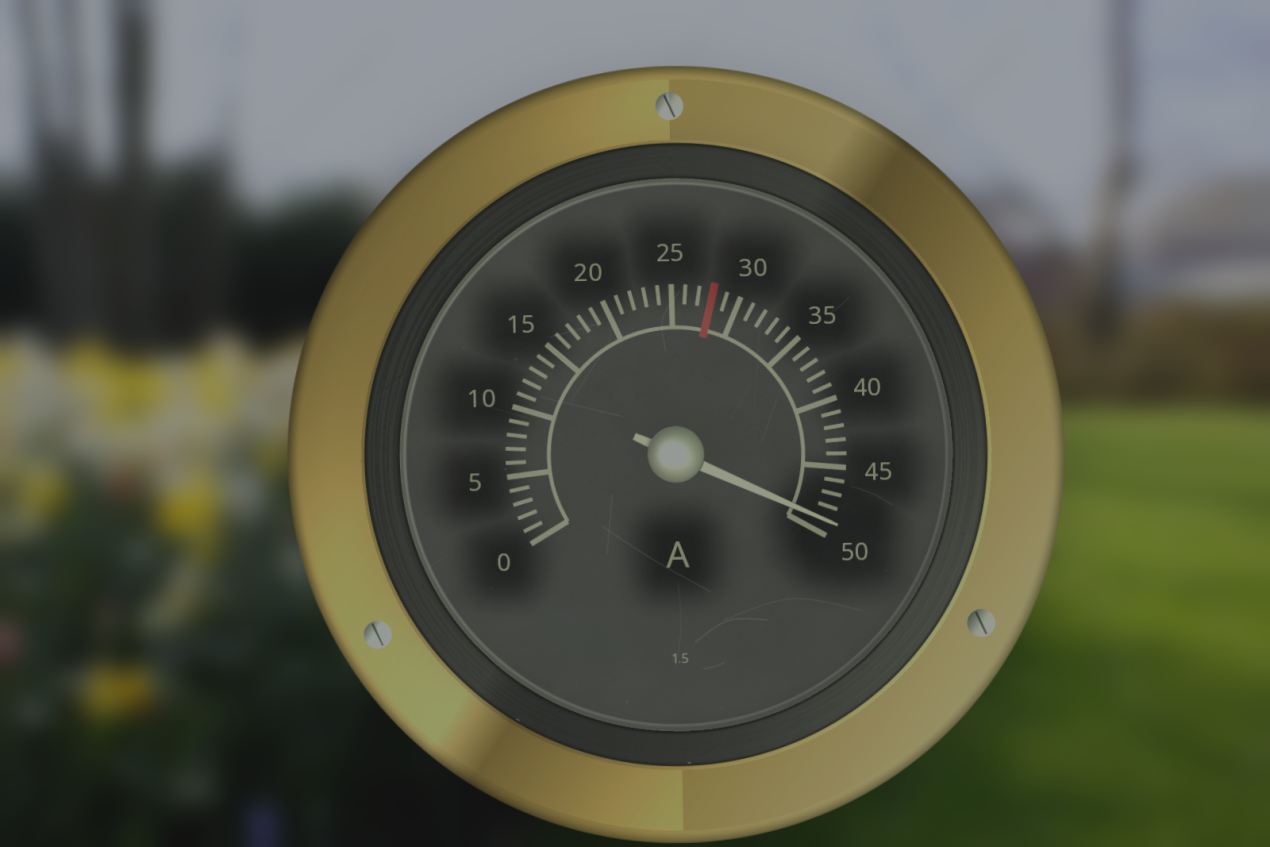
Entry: 49 A
